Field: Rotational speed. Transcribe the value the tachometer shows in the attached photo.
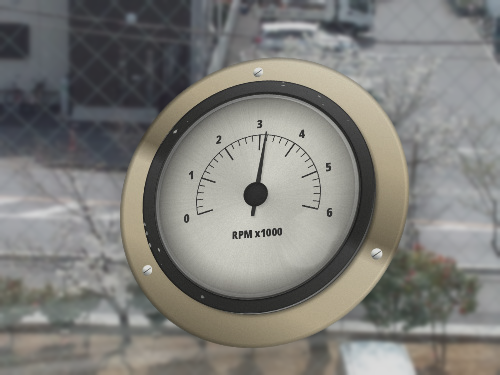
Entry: 3200 rpm
